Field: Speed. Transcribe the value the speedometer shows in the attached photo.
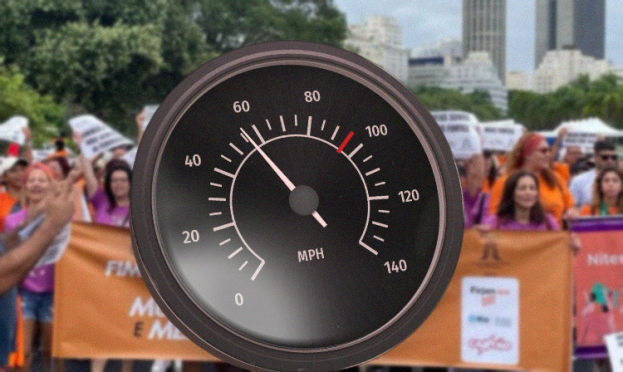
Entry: 55 mph
